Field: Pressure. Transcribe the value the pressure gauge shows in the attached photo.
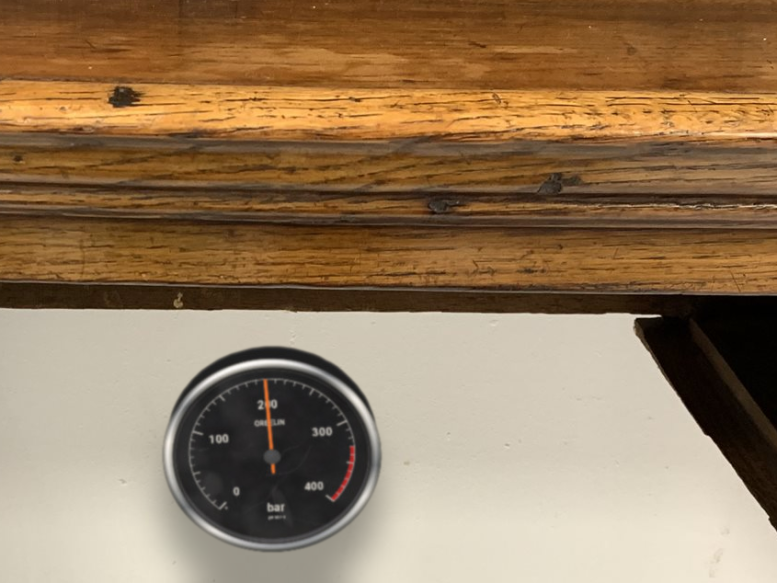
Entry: 200 bar
